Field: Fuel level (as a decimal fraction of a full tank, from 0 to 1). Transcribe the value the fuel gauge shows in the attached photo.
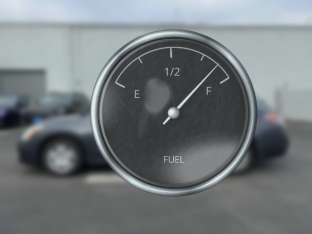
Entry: 0.875
